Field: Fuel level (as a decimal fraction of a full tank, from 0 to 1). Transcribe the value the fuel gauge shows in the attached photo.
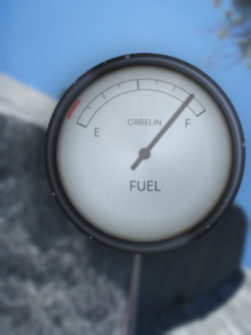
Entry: 0.875
